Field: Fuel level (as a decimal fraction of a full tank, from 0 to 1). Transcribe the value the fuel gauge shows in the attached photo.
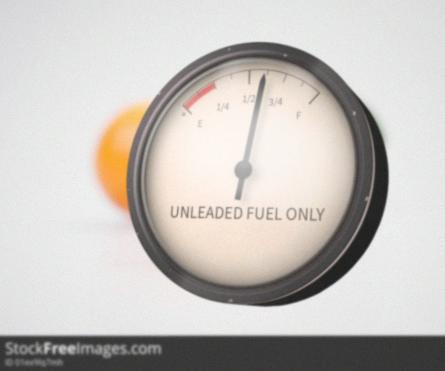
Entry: 0.625
